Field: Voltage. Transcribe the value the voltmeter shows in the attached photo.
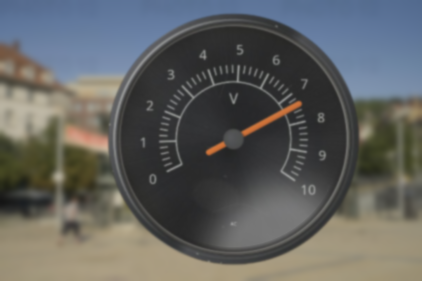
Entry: 7.4 V
